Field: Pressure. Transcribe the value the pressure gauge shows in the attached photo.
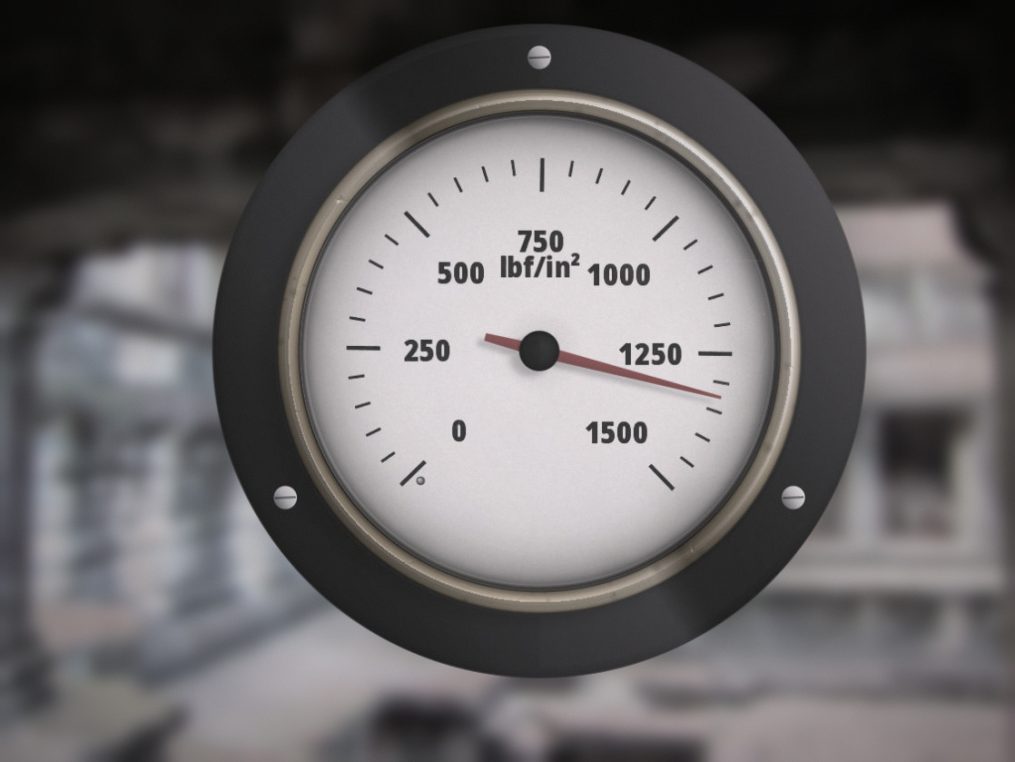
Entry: 1325 psi
